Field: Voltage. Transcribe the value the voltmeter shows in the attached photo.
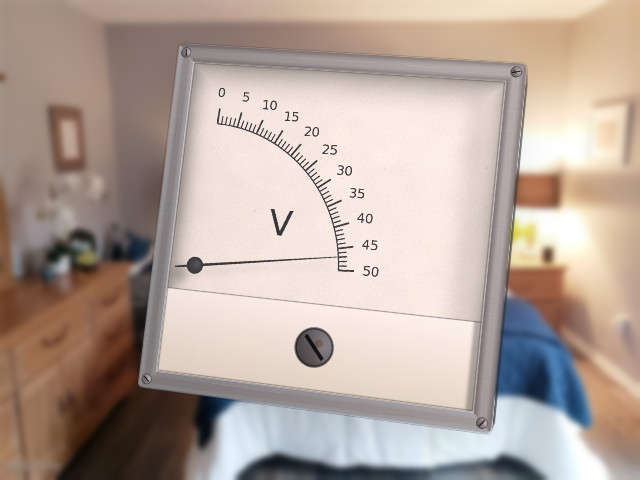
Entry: 47 V
